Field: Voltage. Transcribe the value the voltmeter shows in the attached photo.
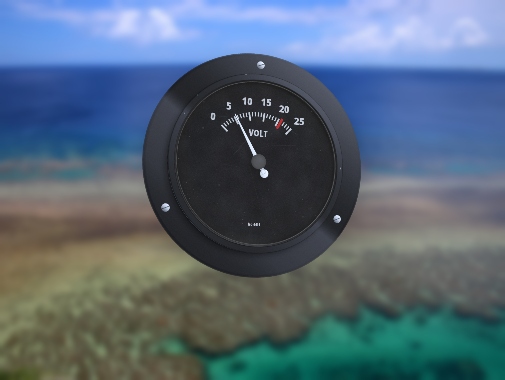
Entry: 5 V
